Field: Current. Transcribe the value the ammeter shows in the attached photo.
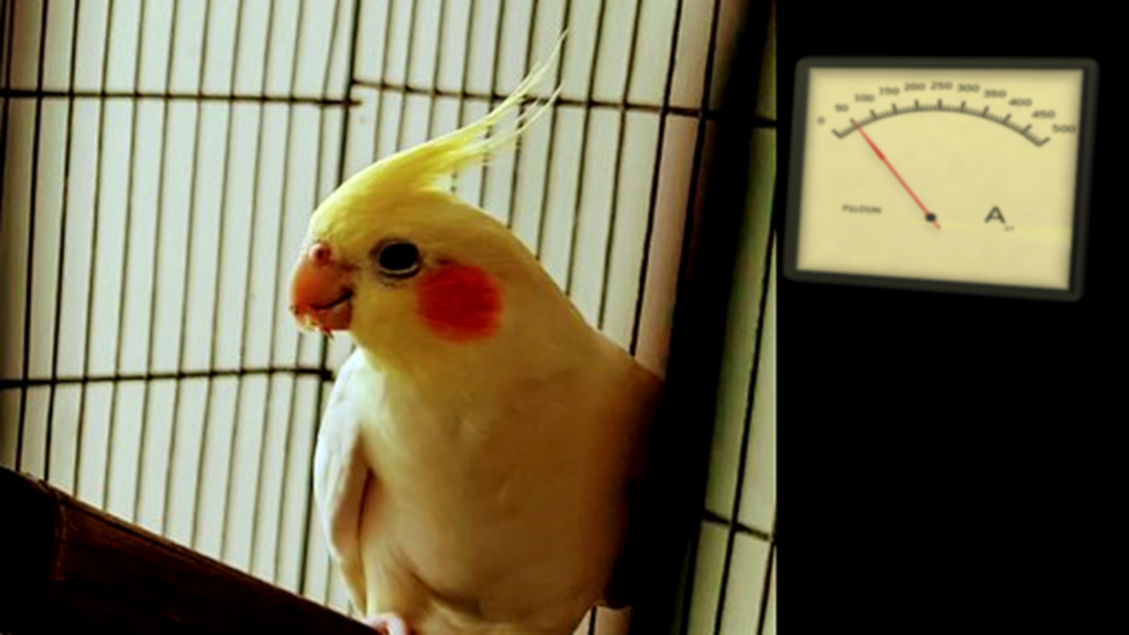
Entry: 50 A
